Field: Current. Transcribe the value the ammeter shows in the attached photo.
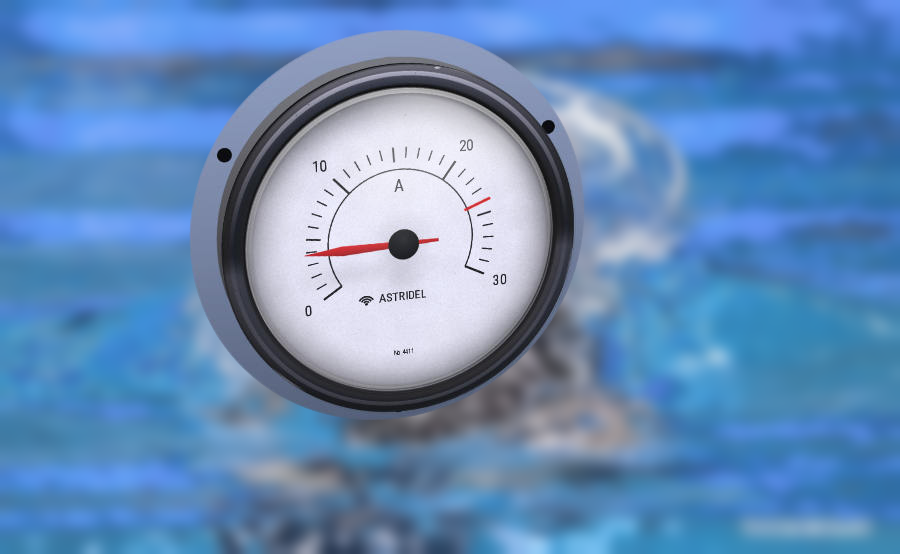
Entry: 4 A
